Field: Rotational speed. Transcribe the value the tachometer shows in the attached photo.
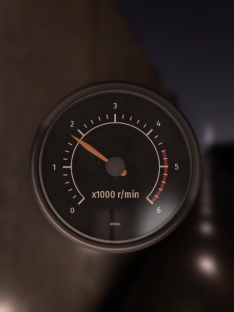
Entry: 1800 rpm
